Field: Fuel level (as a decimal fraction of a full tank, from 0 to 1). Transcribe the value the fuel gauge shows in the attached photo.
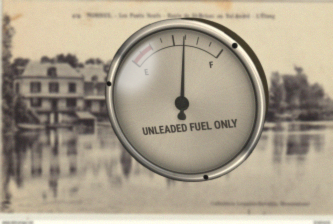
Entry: 0.625
